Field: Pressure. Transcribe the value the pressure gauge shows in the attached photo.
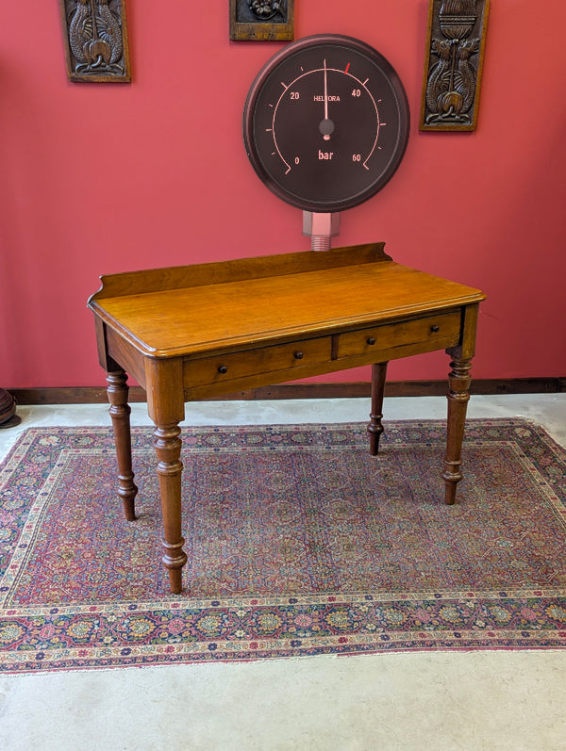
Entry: 30 bar
